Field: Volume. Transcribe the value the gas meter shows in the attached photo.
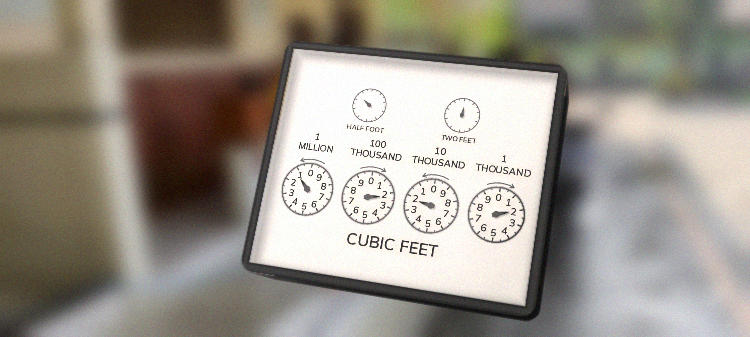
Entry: 122200 ft³
